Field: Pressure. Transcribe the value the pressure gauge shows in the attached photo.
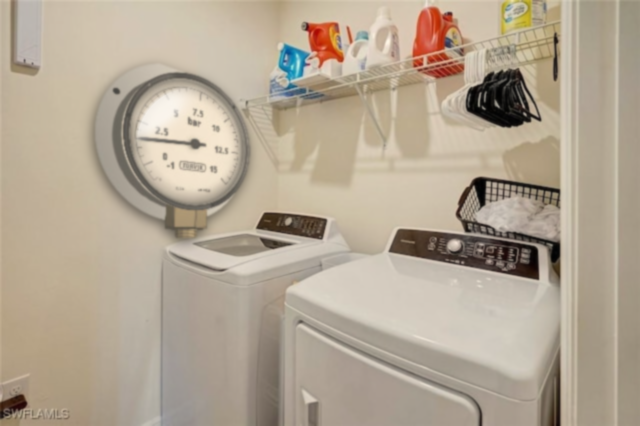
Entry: 1.5 bar
